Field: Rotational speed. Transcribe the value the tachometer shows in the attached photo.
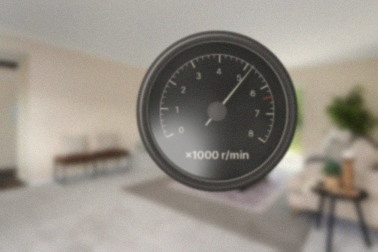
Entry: 5200 rpm
